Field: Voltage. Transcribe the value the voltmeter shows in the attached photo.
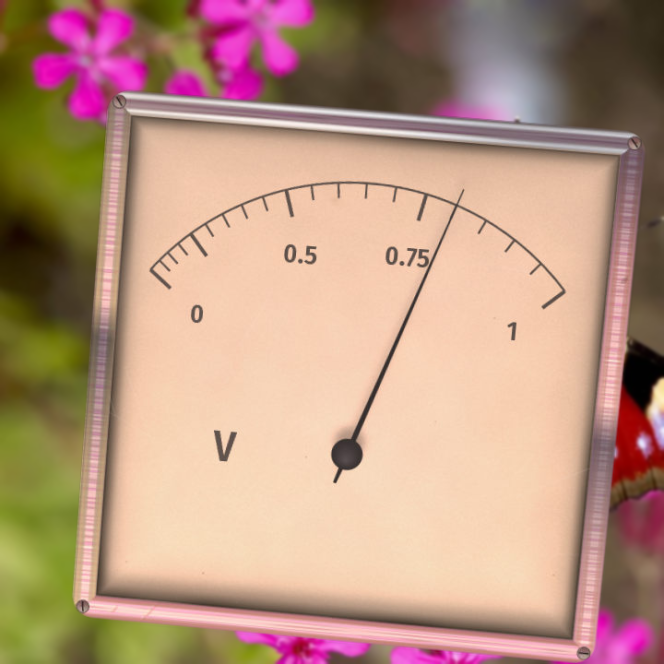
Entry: 0.8 V
